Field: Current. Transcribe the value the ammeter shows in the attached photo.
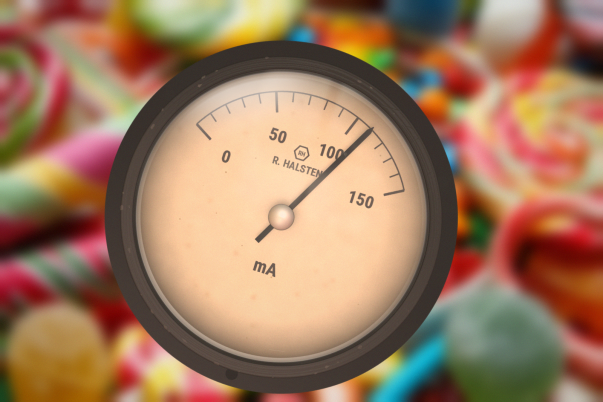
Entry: 110 mA
